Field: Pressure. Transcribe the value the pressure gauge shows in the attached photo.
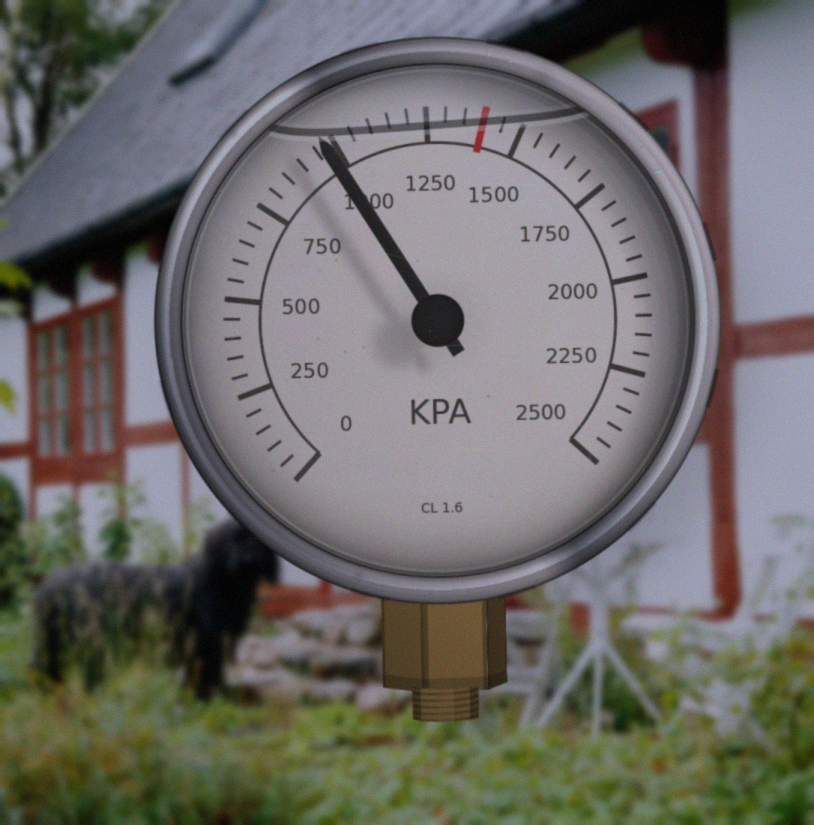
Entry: 975 kPa
